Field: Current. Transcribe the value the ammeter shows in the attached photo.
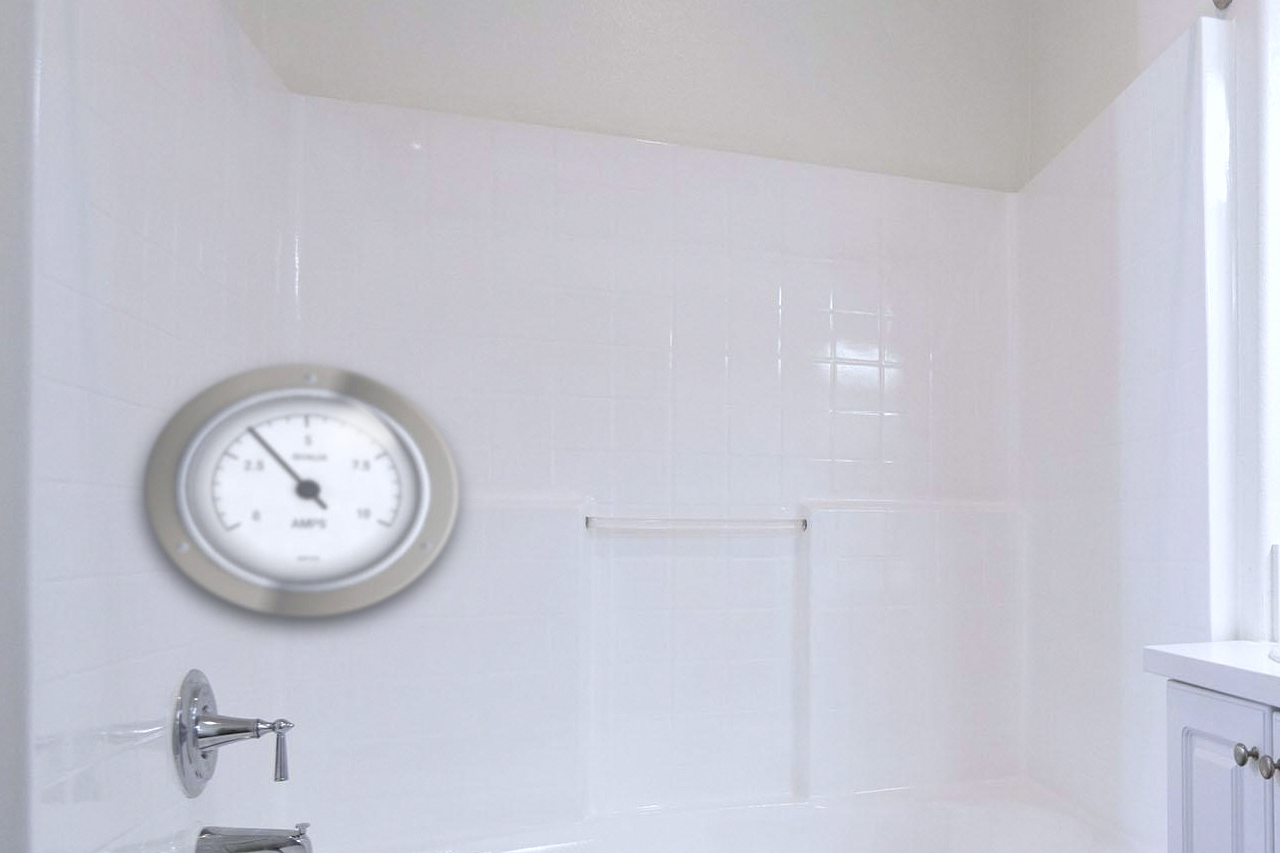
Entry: 3.5 A
